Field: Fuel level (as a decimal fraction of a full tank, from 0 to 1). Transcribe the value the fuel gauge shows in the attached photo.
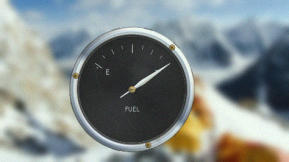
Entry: 1
